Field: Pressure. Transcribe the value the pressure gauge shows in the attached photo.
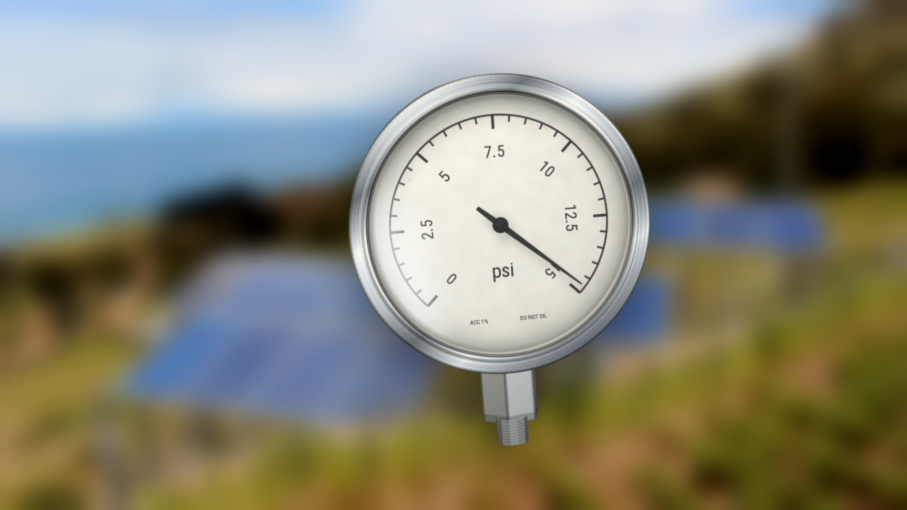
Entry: 14.75 psi
